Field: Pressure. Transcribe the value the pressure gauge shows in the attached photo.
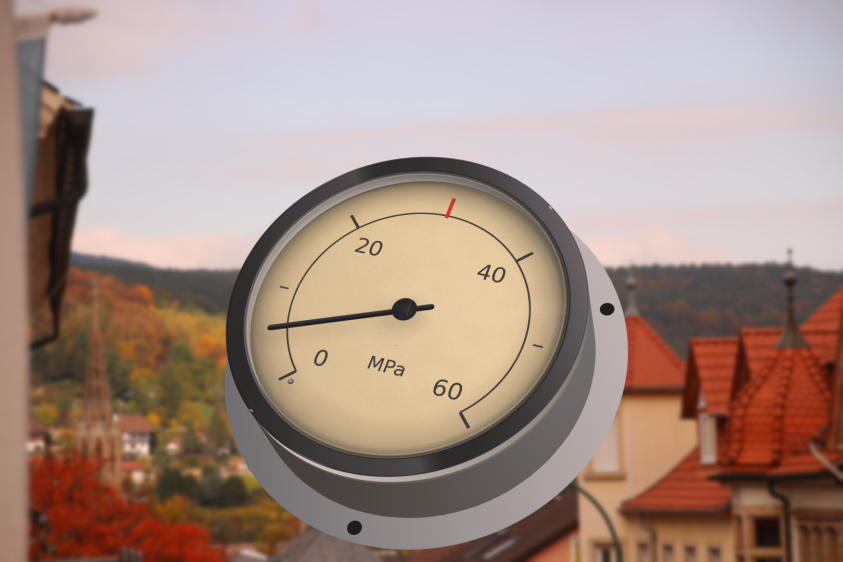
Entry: 5 MPa
